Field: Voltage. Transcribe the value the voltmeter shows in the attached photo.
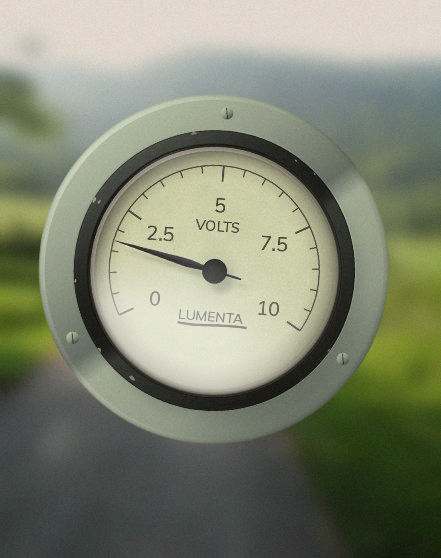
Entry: 1.75 V
